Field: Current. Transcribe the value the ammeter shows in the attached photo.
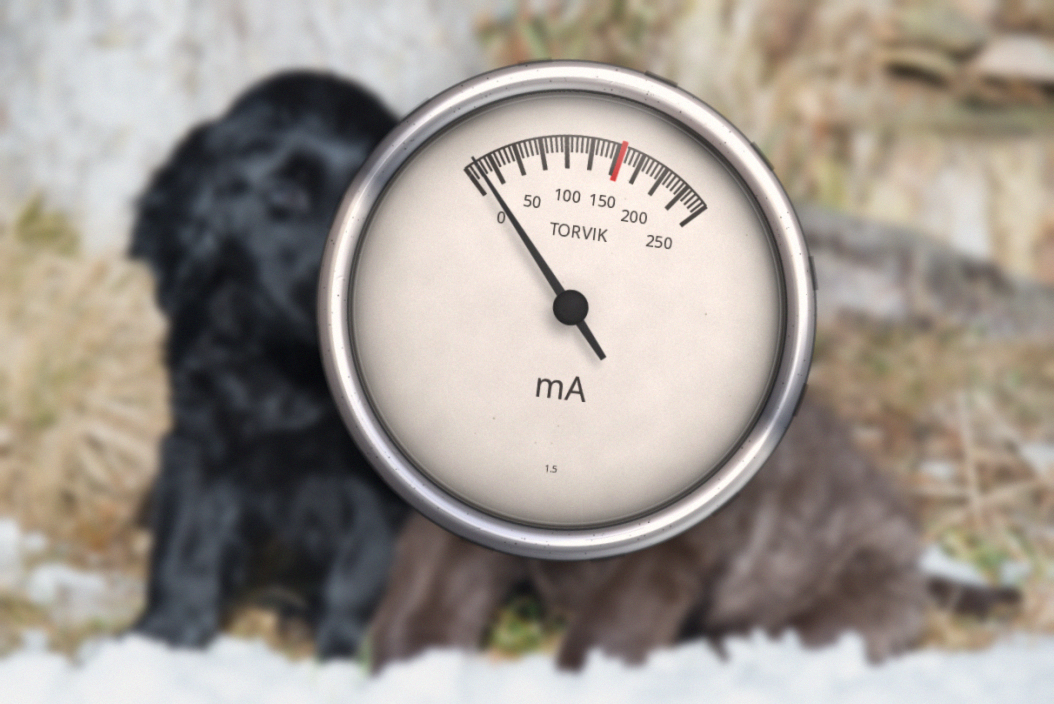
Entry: 10 mA
